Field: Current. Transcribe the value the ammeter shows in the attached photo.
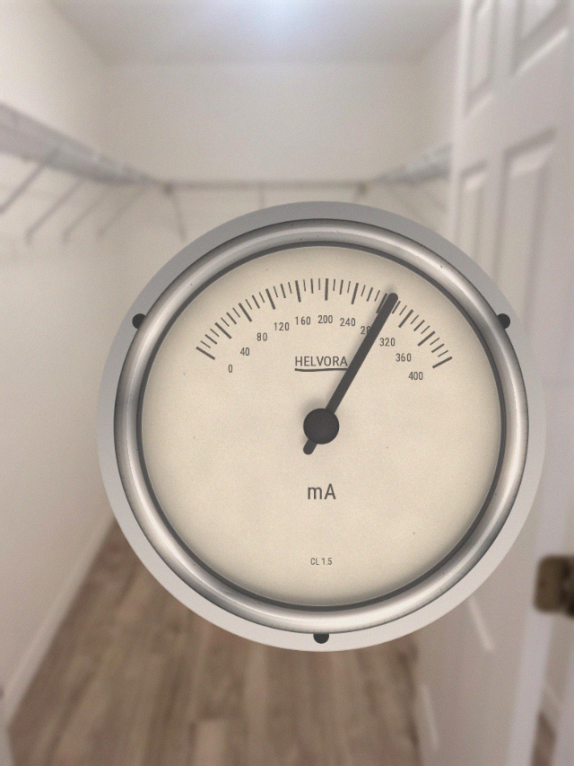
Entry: 290 mA
